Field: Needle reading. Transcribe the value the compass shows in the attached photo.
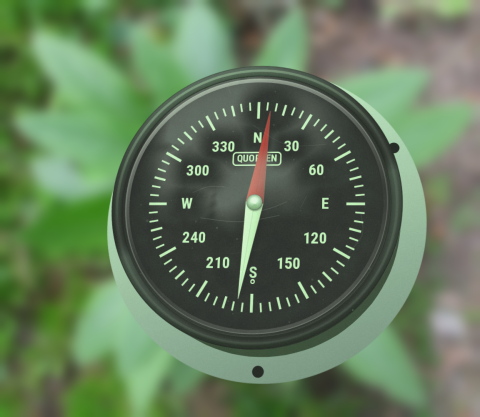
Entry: 7.5 °
